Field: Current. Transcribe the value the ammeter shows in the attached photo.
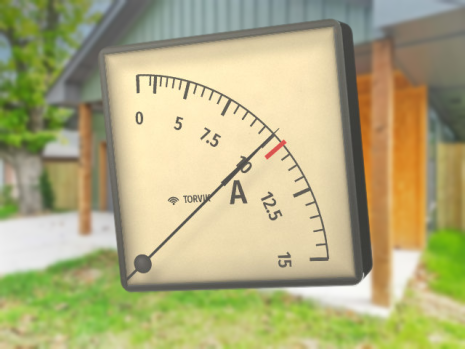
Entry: 10 A
